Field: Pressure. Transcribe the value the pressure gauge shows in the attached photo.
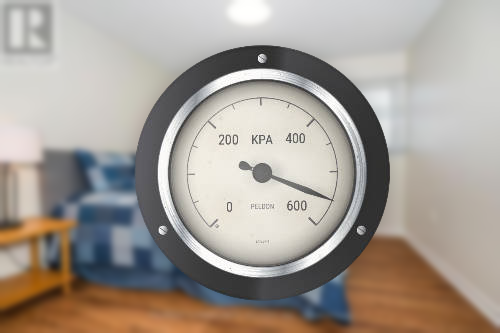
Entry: 550 kPa
